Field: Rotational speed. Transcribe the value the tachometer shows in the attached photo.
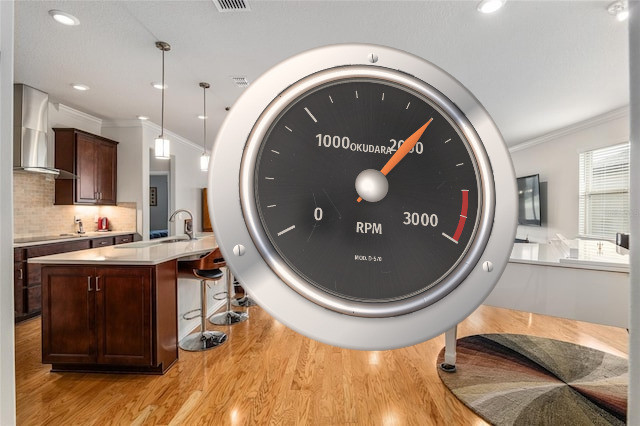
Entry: 2000 rpm
